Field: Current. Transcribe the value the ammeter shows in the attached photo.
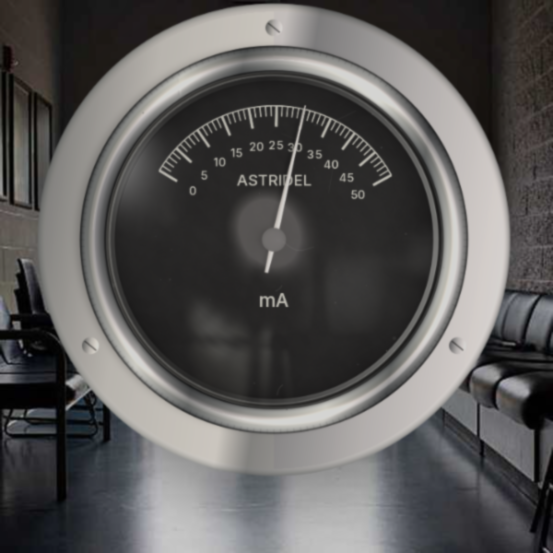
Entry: 30 mA
